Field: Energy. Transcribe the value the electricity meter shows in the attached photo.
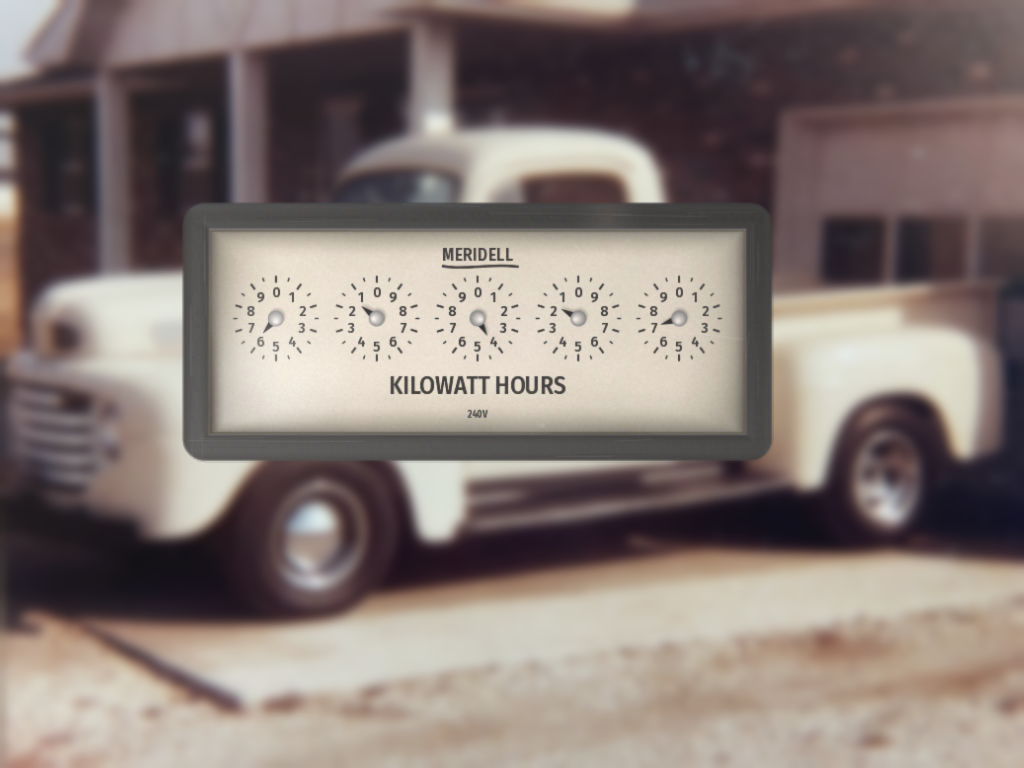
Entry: 61417 kWh
